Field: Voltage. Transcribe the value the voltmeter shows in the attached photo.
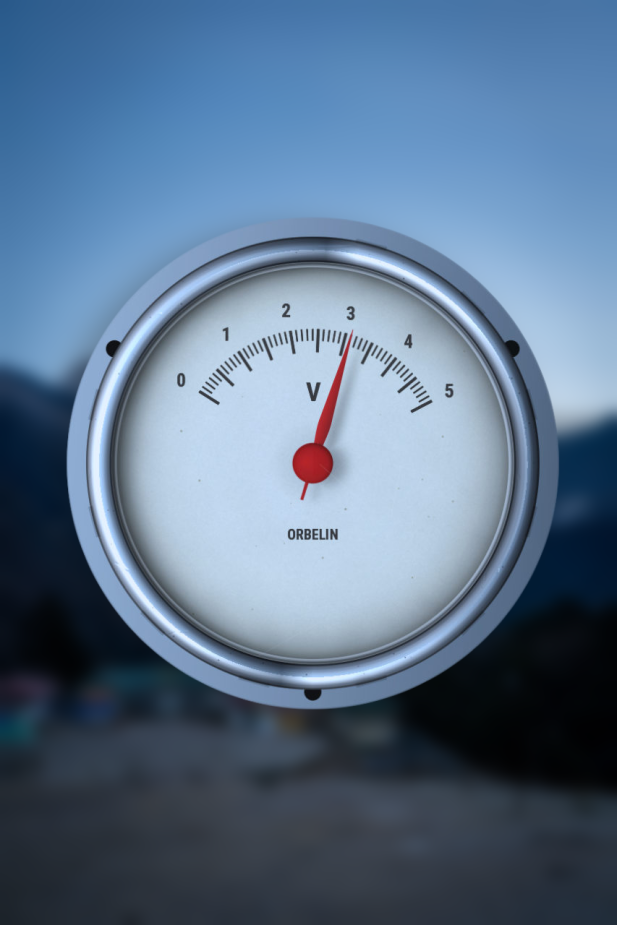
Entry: 3.1 V
